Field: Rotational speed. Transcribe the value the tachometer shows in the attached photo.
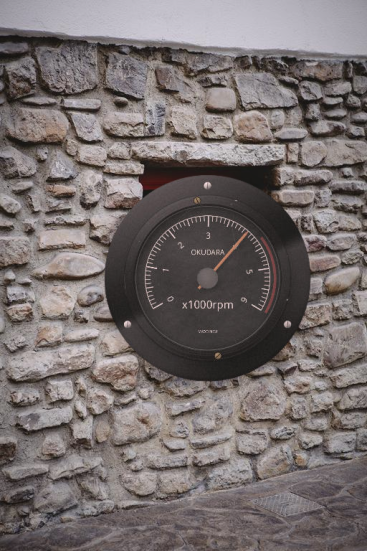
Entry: 4000 rpm
